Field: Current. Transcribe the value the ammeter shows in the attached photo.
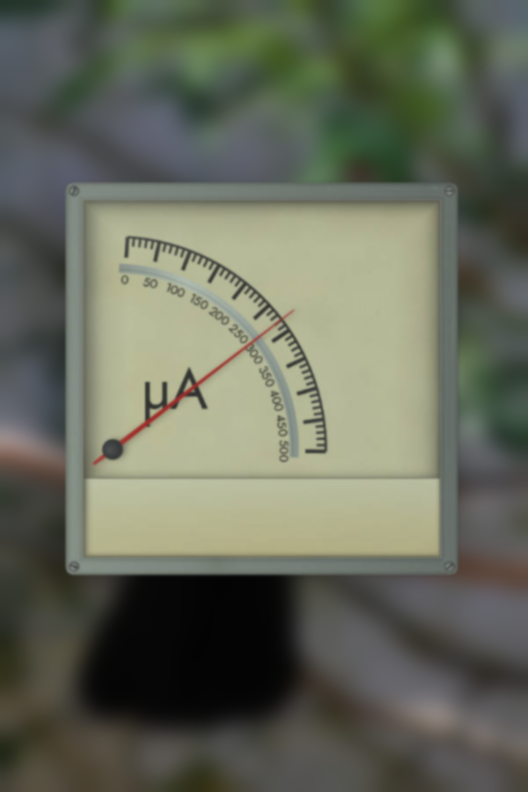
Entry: 280 µA
